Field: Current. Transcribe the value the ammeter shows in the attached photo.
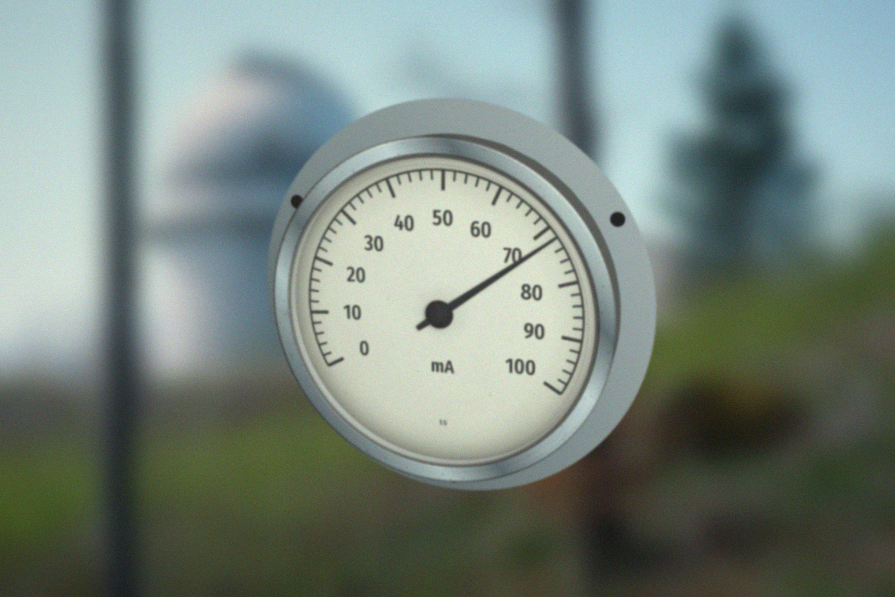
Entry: 72 mA
